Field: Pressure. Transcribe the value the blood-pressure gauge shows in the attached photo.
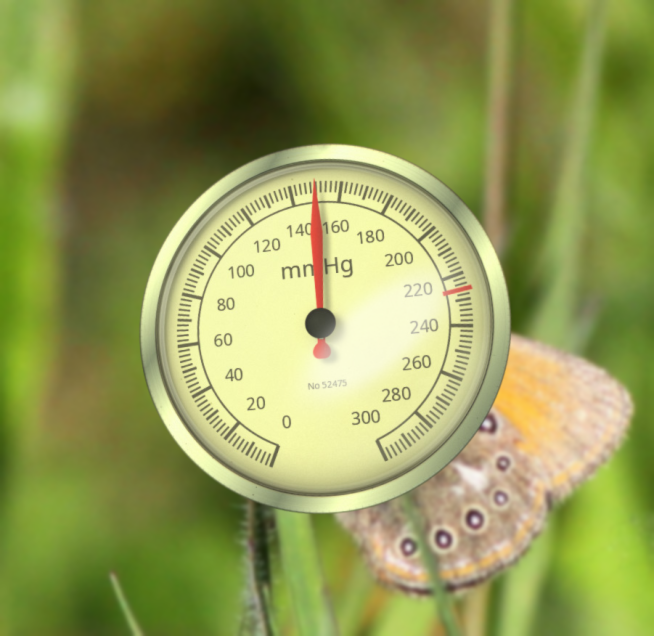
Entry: 150 mmHg
